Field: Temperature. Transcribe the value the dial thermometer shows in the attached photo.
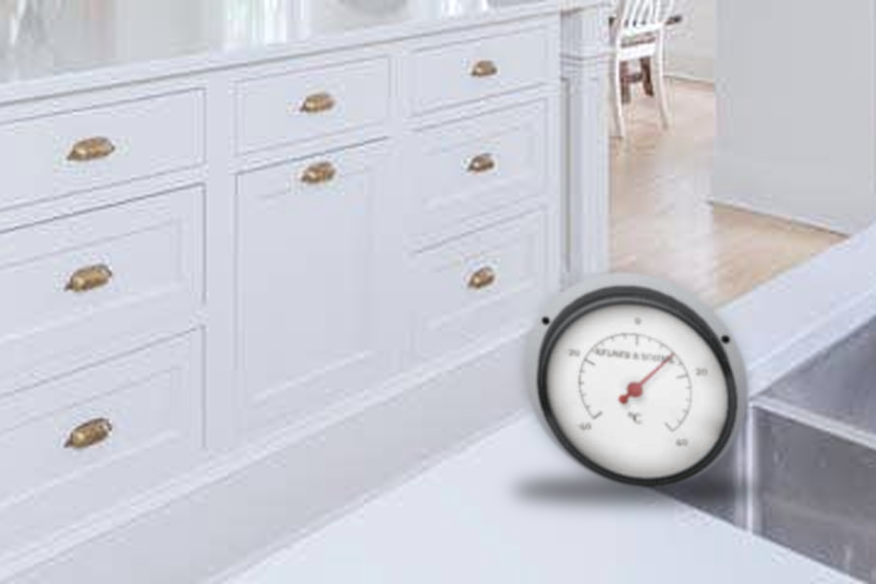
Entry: 12 °C
